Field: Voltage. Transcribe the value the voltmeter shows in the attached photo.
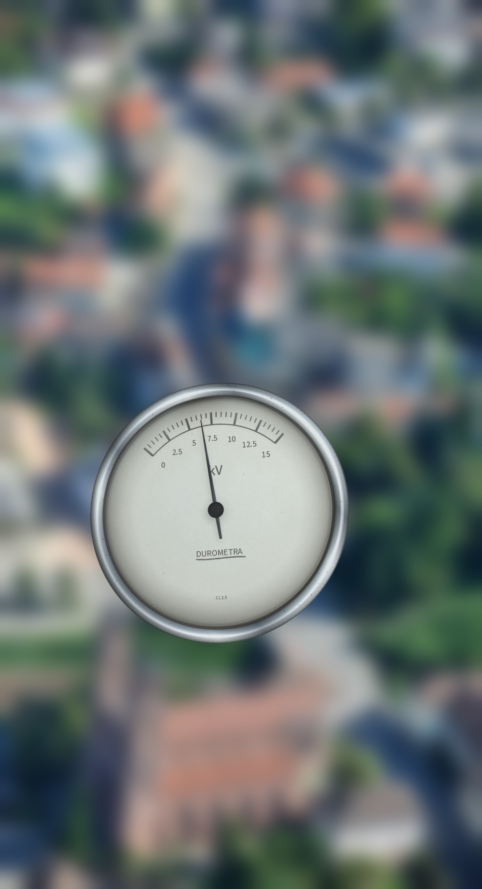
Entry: 6.5 kV
